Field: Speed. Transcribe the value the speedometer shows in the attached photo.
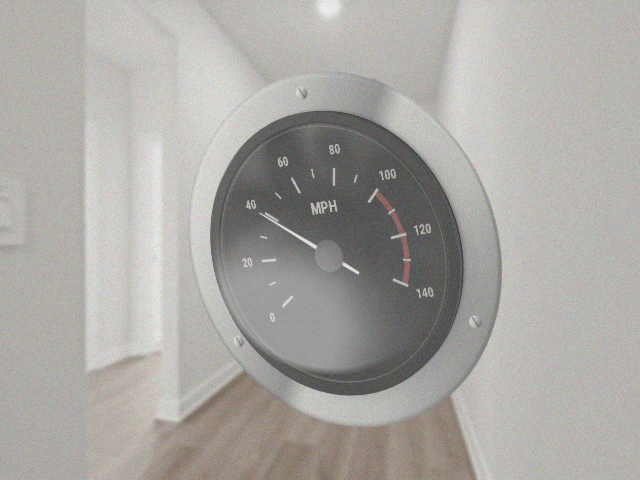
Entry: 40 mph
